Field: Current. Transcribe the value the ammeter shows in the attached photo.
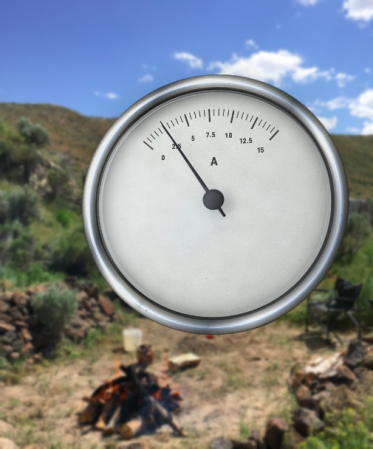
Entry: 2.5 A
